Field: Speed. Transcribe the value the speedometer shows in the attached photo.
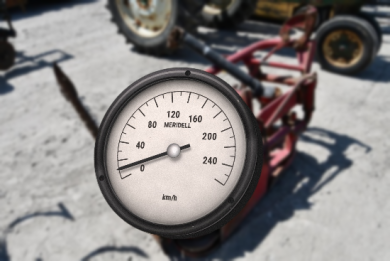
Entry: 10 km/h
